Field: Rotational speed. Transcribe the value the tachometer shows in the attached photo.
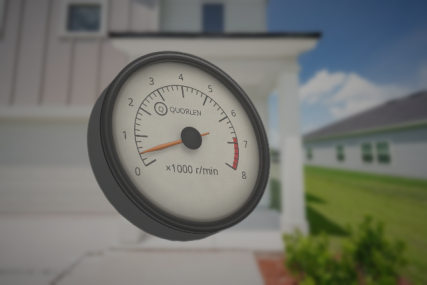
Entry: 400 rpm
